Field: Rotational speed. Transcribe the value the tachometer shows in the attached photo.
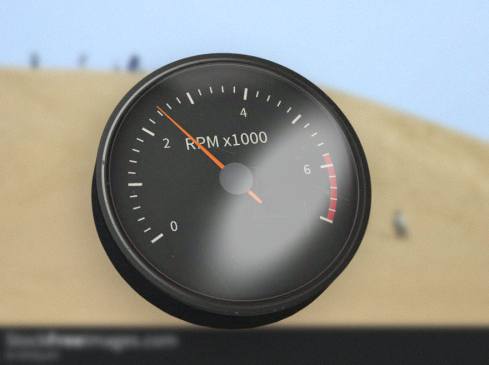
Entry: 2400 rpm
